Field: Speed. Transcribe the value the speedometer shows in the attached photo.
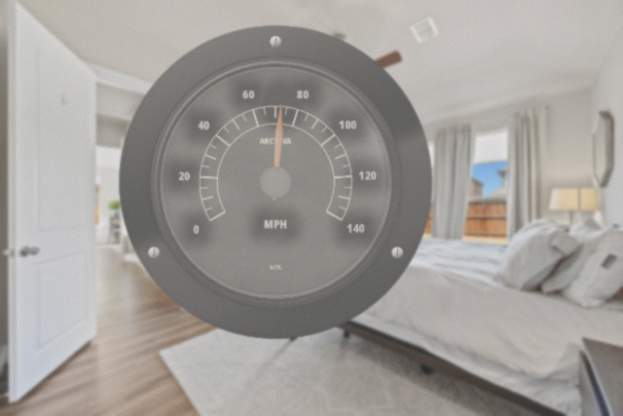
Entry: 72.5 mph
